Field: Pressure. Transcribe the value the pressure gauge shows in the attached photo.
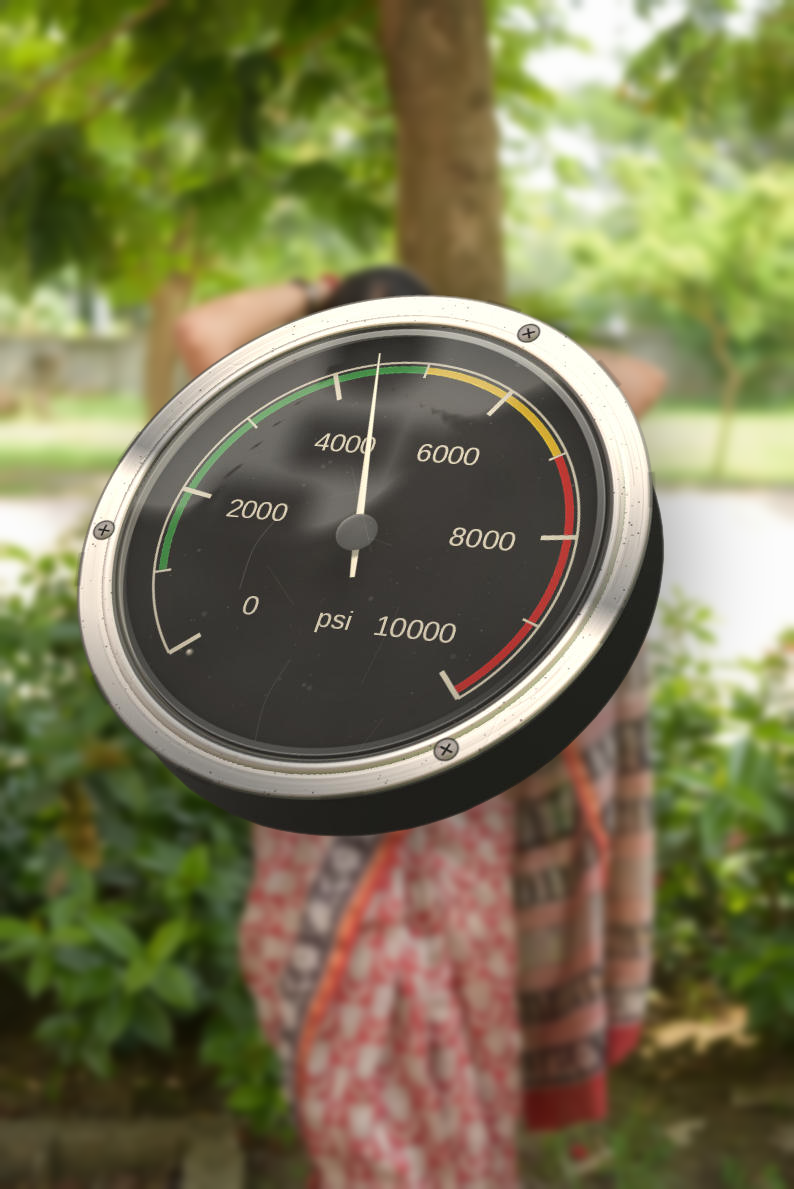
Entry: 4500 psi
